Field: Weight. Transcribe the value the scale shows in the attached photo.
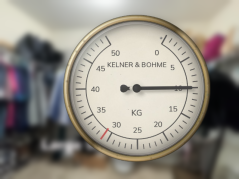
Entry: 10 kg
